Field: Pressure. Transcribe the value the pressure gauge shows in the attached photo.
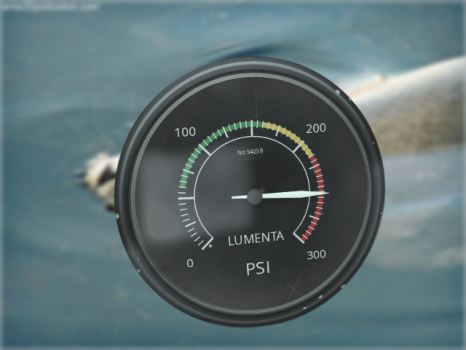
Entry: 250 psi
